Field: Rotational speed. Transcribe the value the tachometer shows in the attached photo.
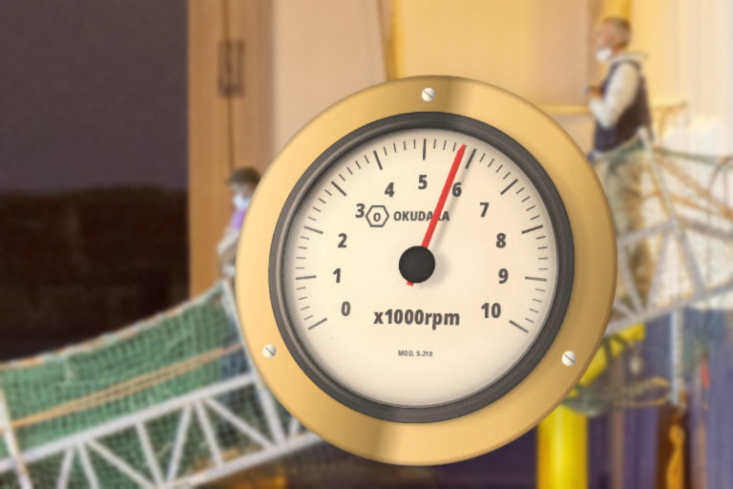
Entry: 5800 rpm
